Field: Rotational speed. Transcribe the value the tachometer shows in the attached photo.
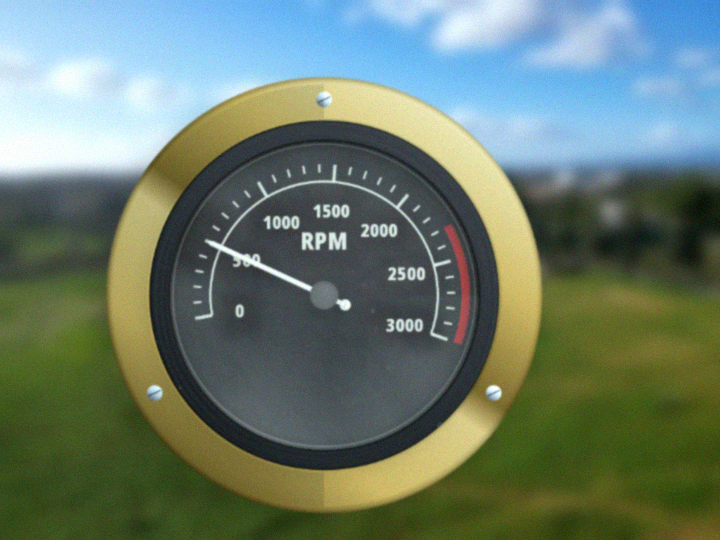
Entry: 500 rpm
